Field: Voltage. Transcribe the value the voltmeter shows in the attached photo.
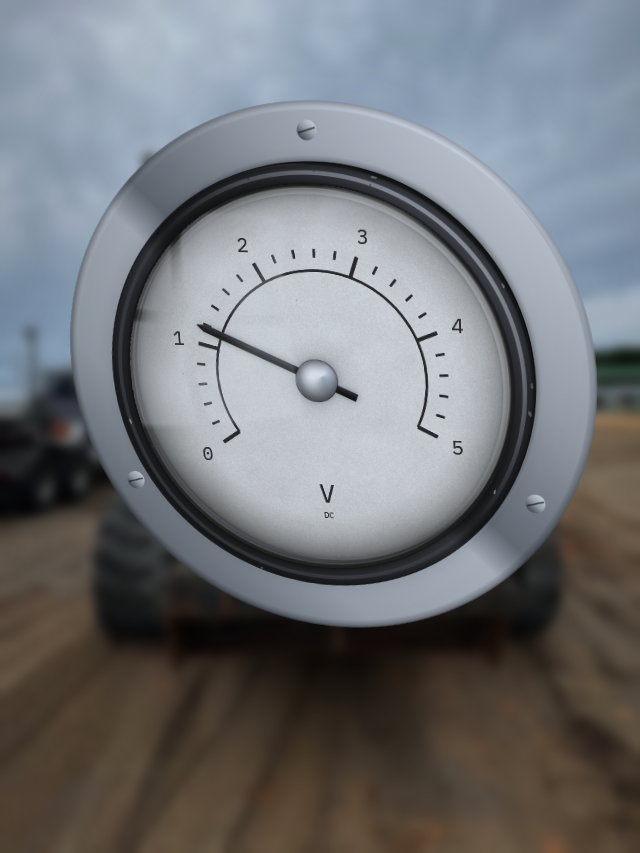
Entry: 1.2 V
